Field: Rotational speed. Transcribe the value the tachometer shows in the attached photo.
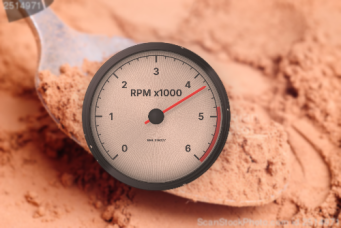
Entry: 4300 rpm
